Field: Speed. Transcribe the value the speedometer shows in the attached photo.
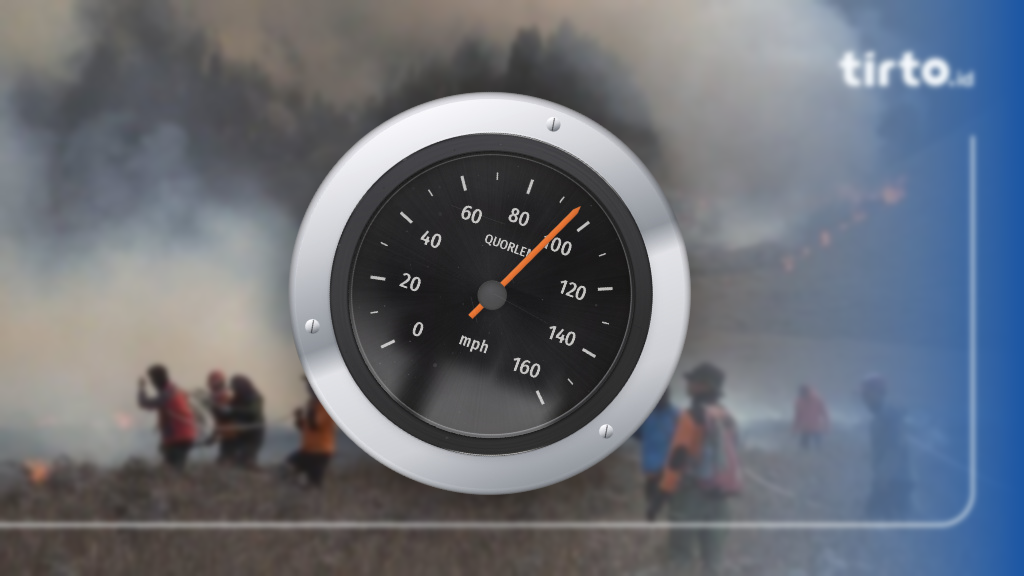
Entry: 95 mph
